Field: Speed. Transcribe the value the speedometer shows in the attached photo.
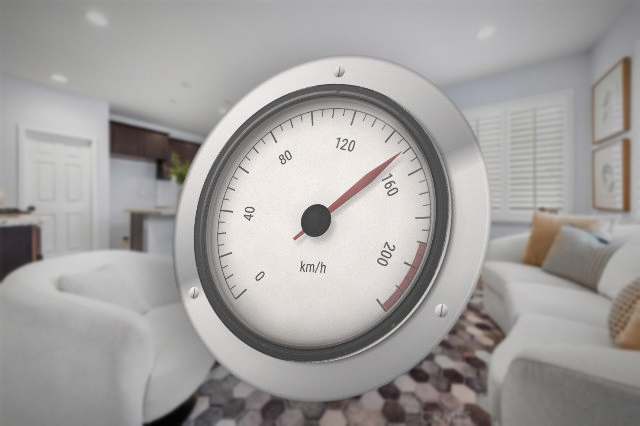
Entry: 150 km/h
